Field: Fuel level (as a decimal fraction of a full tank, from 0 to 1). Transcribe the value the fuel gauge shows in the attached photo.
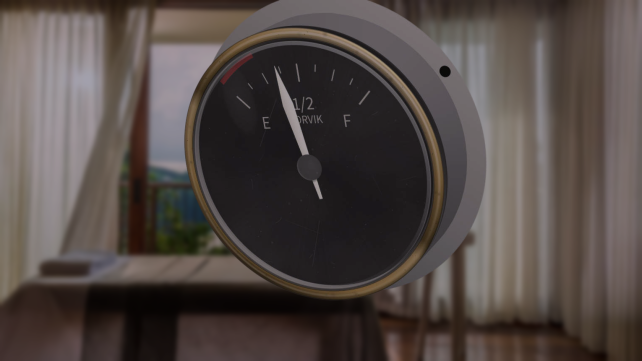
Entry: 0.375
